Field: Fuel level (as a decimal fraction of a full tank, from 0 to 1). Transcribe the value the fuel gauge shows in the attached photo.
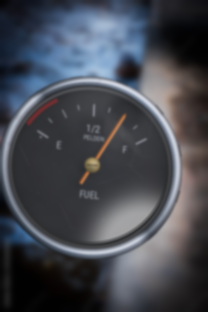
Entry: 0.75
